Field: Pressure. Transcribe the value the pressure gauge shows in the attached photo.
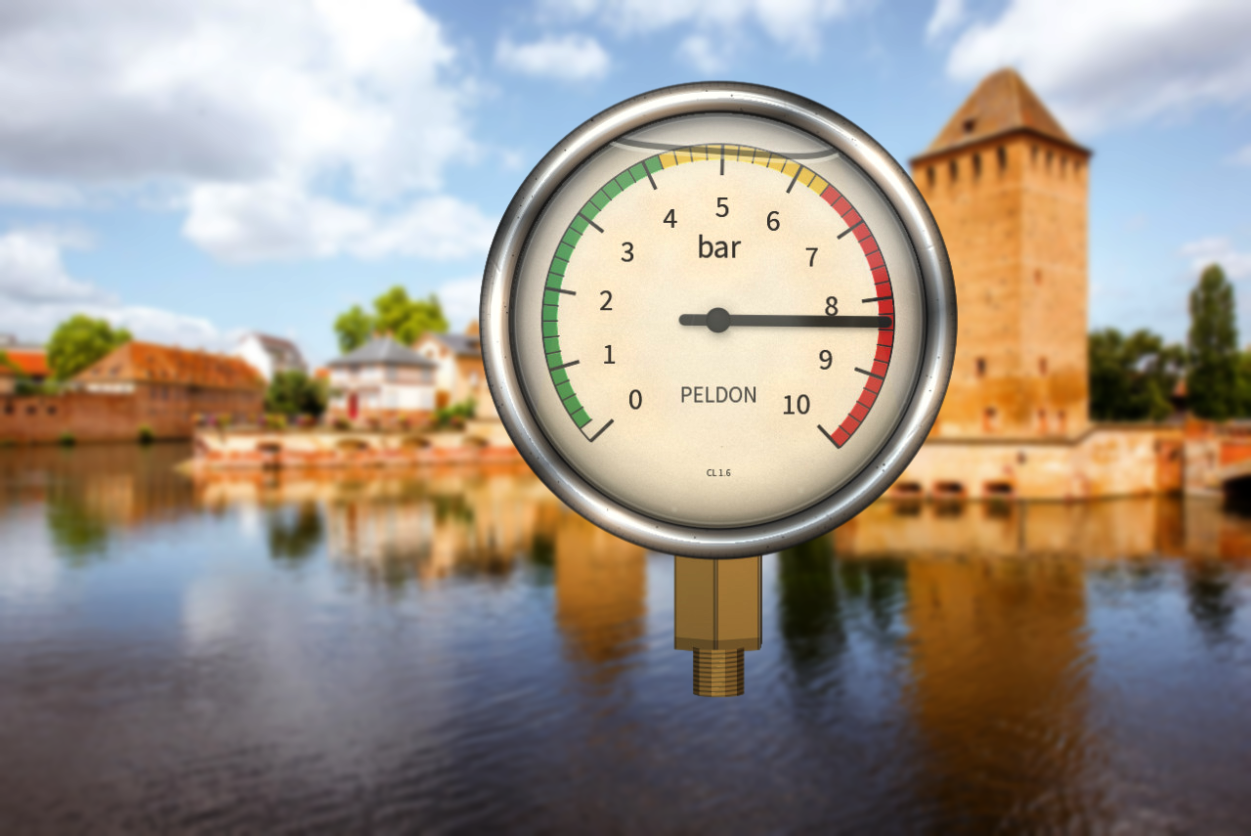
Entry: 8.3 bar
